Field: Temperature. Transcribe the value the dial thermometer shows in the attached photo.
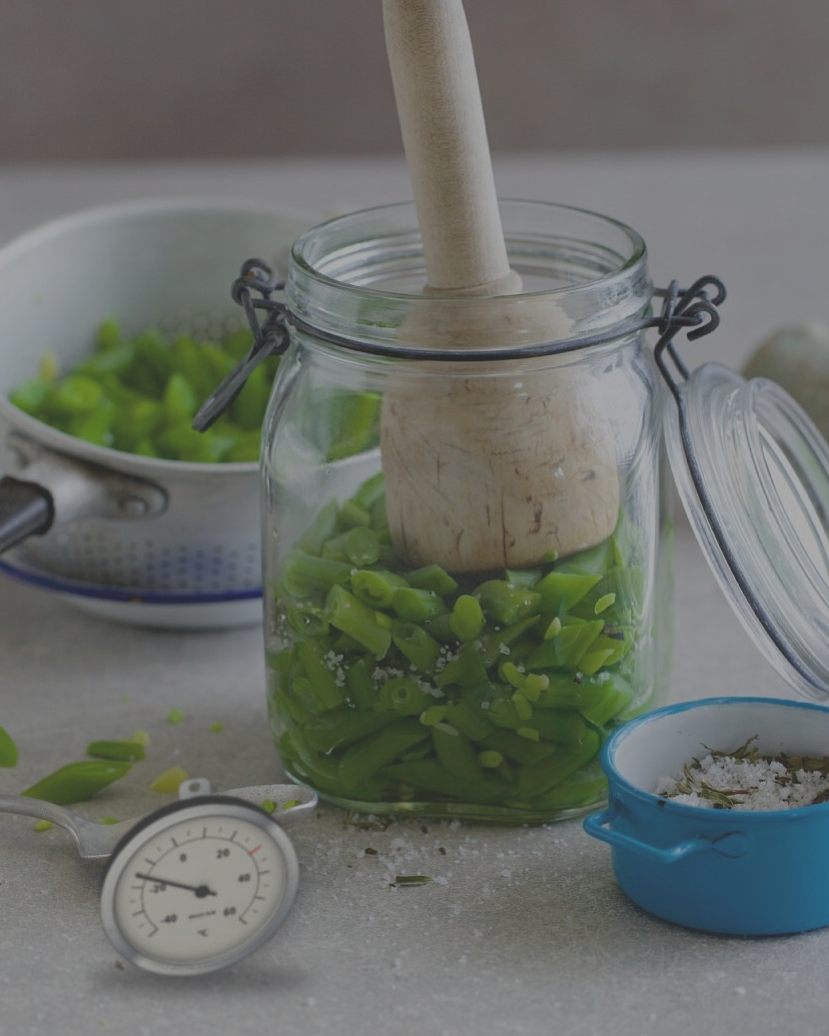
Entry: -15 °C
